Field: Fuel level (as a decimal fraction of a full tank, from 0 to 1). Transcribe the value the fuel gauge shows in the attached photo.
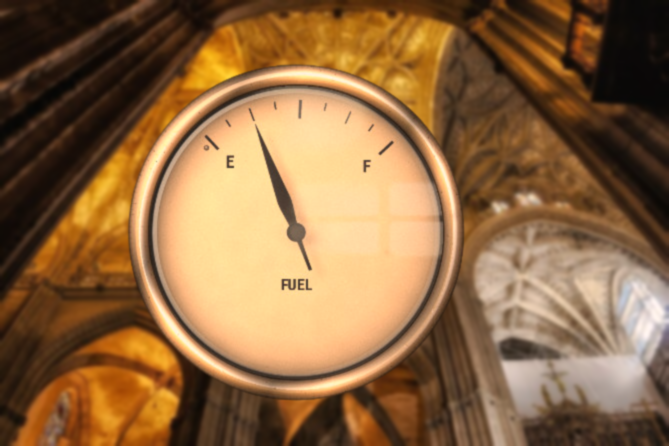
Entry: 0.25
